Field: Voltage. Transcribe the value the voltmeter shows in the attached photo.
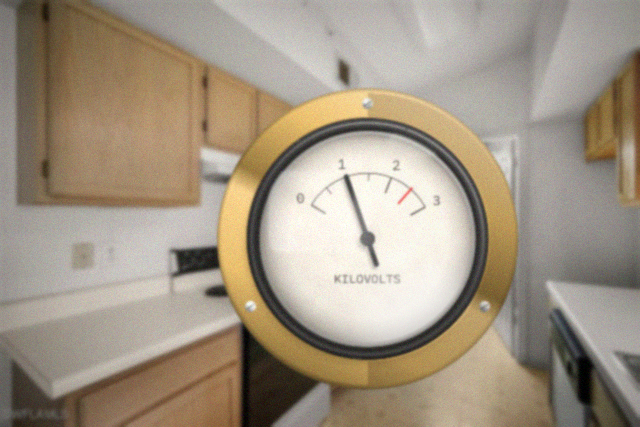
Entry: 1 kV
